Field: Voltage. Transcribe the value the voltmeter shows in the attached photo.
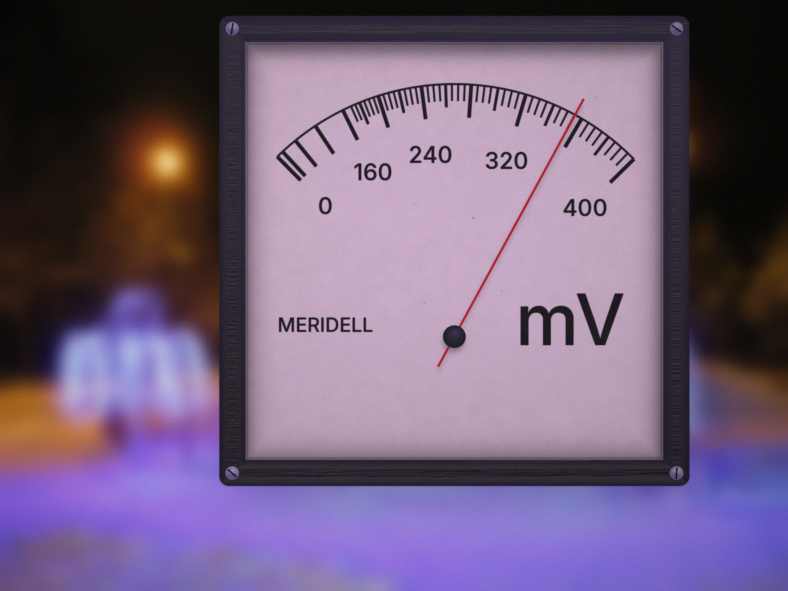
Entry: 355 mV
